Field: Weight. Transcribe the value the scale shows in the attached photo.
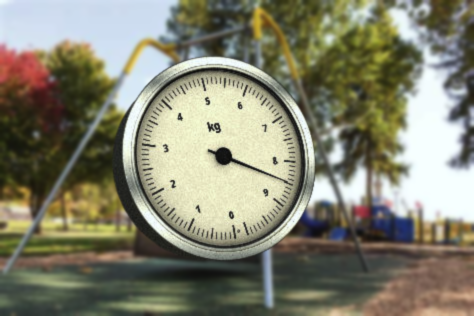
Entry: 8.5 kg
